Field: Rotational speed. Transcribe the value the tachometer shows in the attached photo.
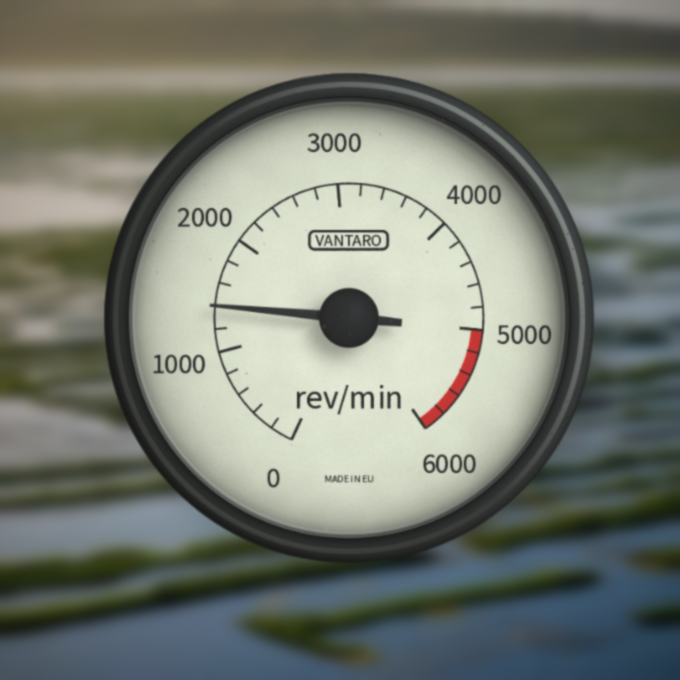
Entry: 1400 rpm
